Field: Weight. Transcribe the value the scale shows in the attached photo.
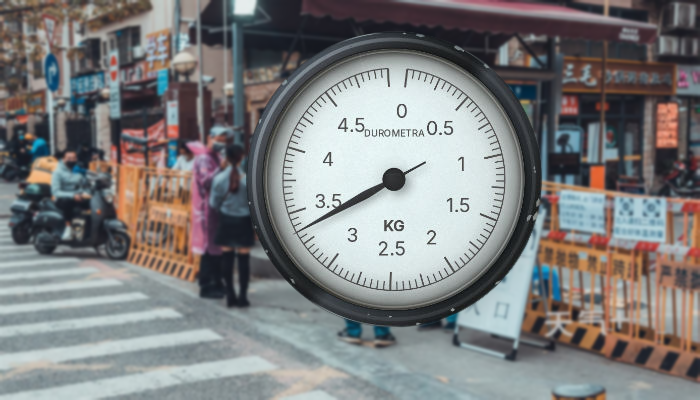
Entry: 3.35 kg
